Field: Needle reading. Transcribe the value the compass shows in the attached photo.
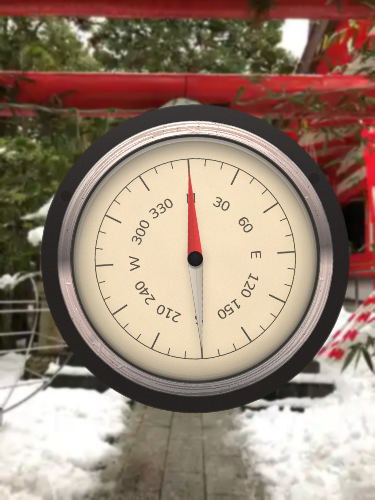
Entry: 0 °
